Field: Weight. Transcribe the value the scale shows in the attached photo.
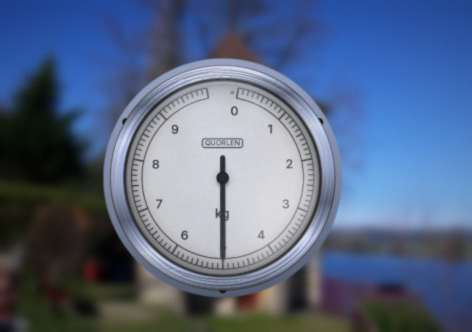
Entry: 5 kg
